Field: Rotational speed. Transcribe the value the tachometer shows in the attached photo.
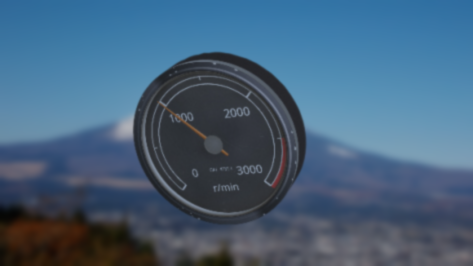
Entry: 1000 rpm
